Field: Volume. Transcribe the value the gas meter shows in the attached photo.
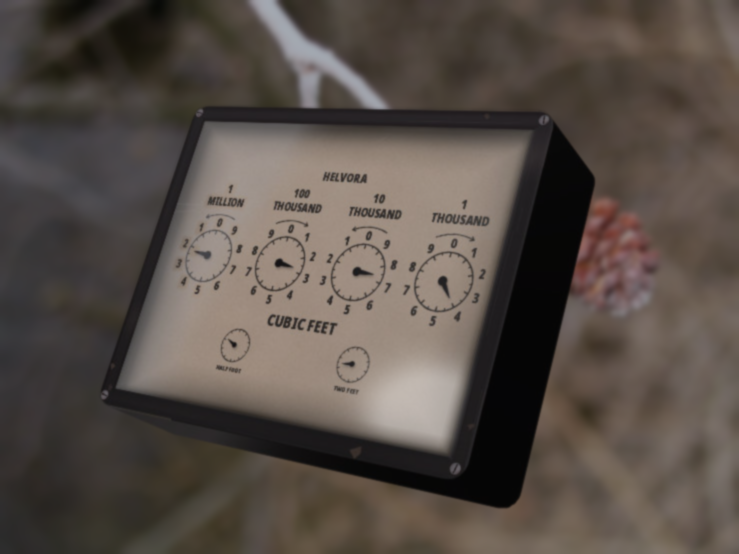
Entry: 227400 ft³
